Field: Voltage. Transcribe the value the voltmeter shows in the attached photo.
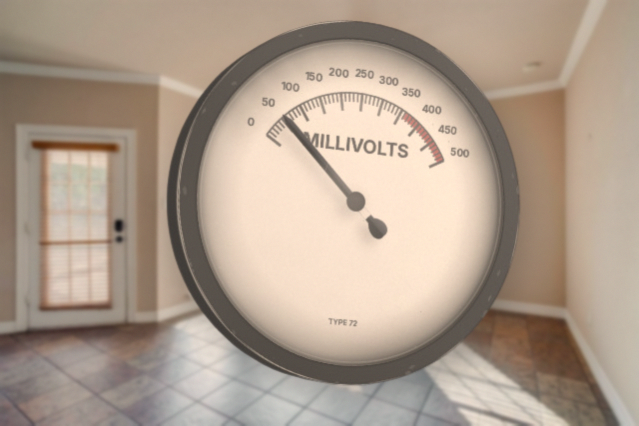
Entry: 50 mV
